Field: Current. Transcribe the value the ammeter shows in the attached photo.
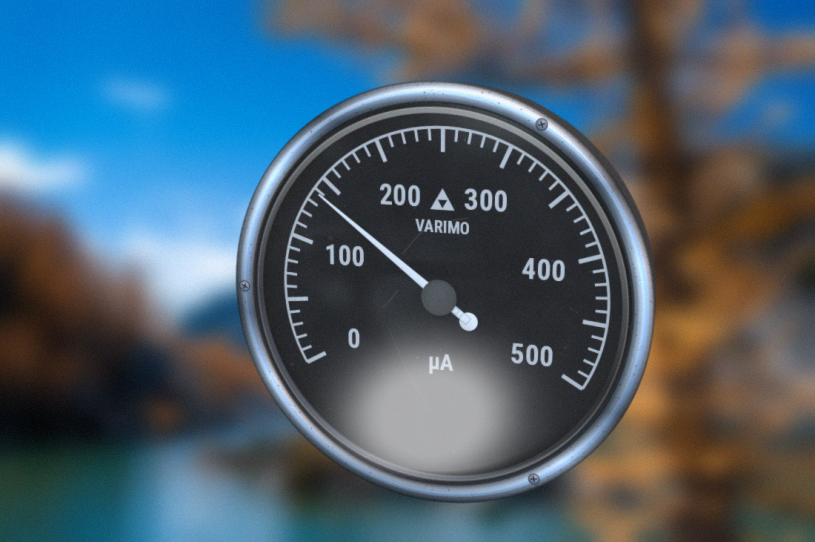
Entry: 140 µA
